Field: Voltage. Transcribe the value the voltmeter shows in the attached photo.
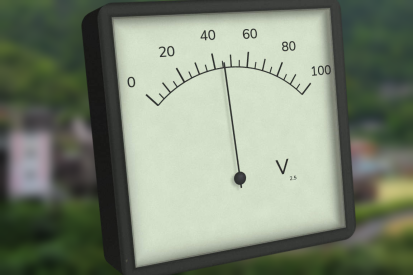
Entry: 45 V
